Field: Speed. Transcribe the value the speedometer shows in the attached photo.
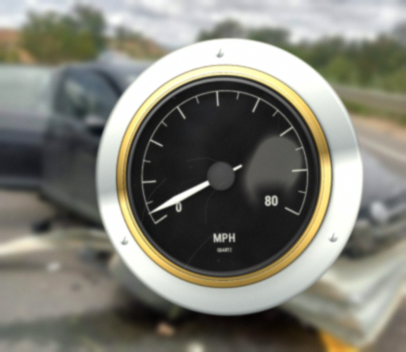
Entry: 2.5 mph
